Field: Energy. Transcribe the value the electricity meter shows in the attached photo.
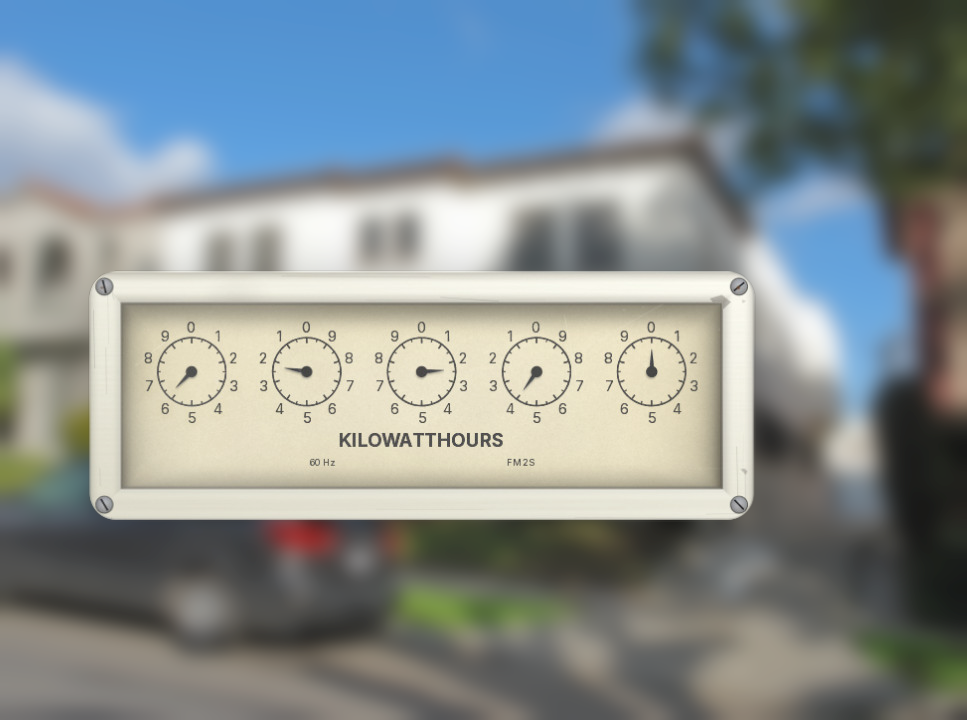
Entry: 62240 kWh
